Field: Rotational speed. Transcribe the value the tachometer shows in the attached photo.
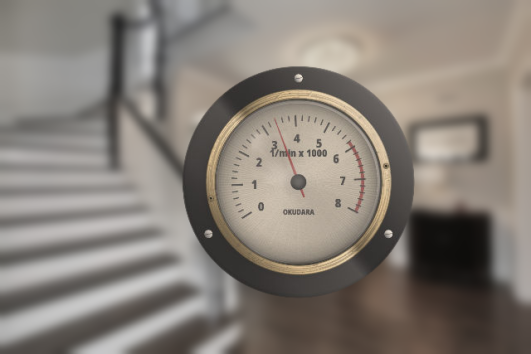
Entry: 3400 rpm
